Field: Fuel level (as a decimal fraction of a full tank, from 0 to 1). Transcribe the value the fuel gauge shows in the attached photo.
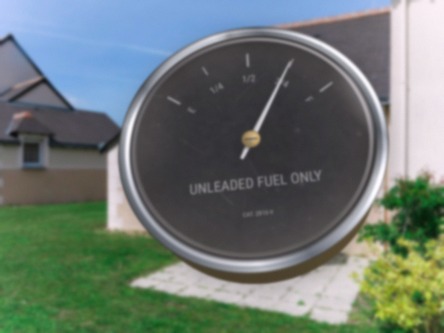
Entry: 0.75
